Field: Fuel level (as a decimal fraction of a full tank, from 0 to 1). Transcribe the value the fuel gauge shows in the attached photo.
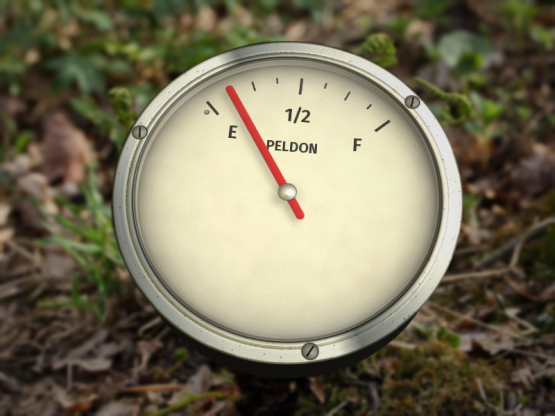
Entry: 0.125
